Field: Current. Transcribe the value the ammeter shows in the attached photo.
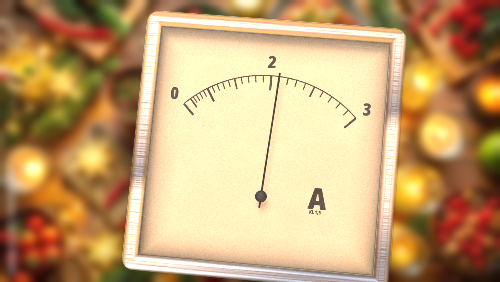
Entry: 2.1 A
